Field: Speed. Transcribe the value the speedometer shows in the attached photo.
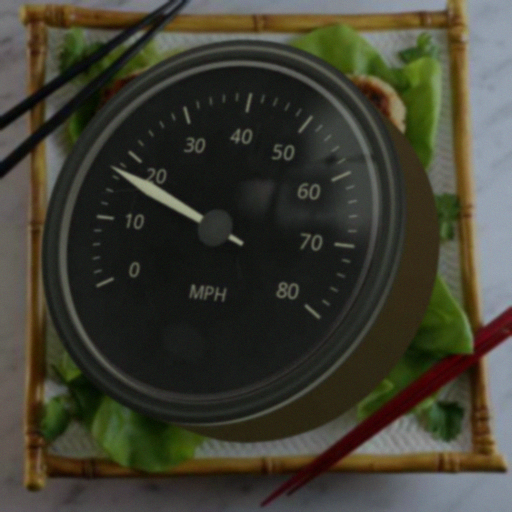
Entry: 17 mph
